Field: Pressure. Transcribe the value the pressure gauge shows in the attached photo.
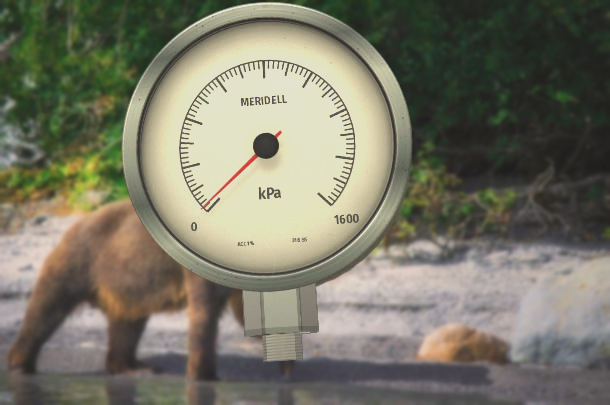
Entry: 20 kPa
